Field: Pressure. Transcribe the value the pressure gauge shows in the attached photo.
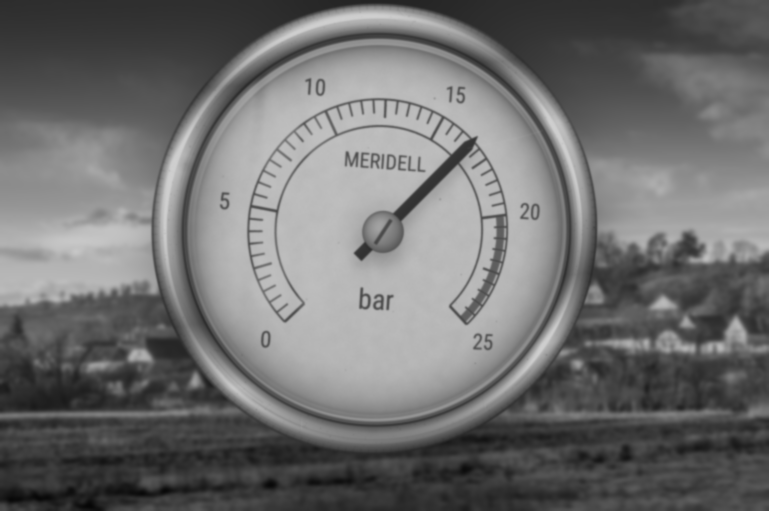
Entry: 16.5 bar
